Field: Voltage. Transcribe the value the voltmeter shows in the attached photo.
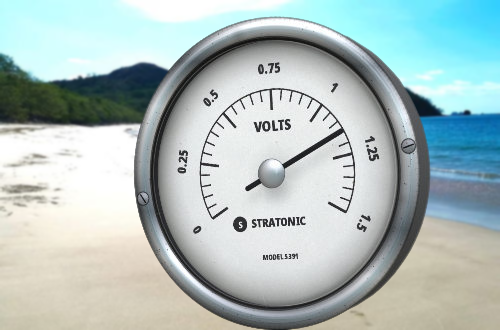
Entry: 1.15 V
